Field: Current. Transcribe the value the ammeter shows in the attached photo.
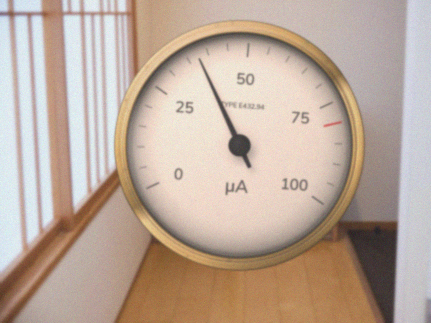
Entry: 37.5 µA
